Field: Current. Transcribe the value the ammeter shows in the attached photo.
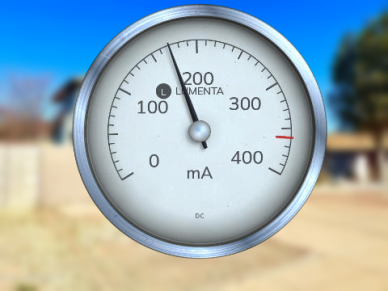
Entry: 170 mA
